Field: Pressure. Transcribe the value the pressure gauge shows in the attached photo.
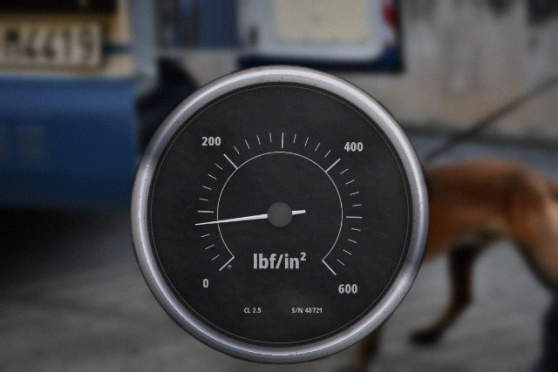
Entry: 80 psi
